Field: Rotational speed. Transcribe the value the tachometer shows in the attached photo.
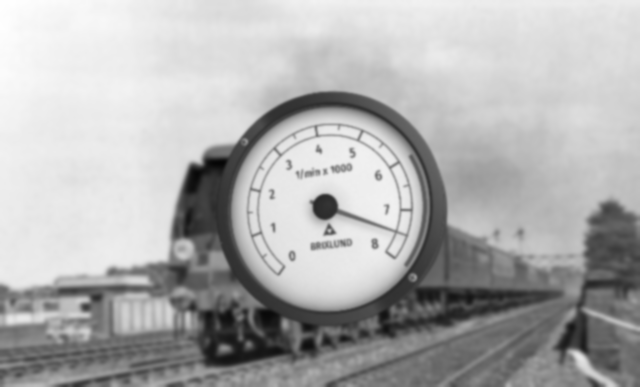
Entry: 7500 rpm
